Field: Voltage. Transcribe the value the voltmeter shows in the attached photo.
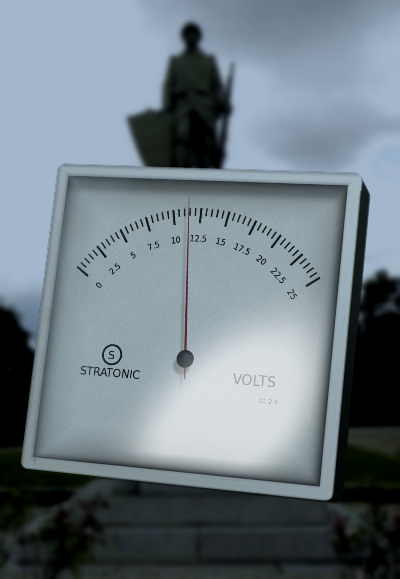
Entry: 11.5 V
